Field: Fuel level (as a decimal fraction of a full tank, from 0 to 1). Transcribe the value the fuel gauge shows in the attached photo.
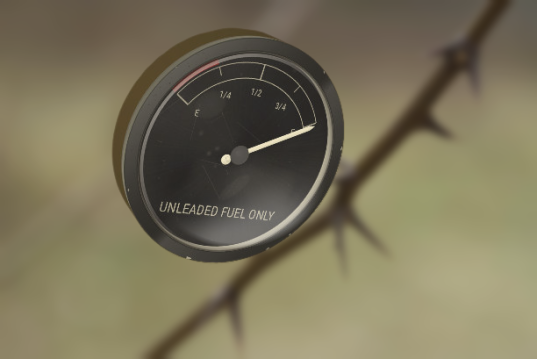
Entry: 1
